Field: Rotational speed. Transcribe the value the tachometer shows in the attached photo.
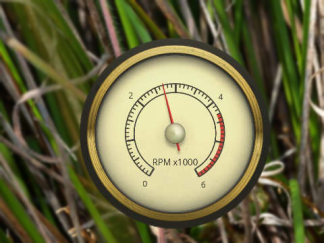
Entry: 2700 rpm
